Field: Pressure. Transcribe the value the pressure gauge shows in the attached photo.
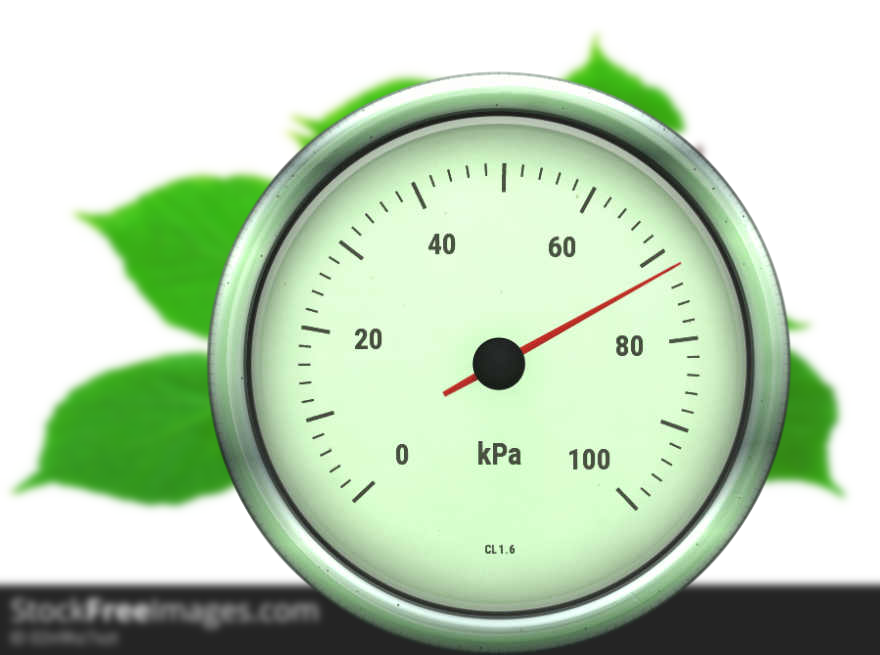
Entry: 72 kPa
